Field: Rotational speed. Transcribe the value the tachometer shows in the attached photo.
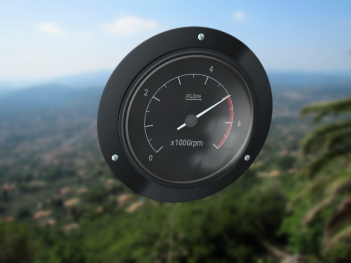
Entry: 5000 rpm
